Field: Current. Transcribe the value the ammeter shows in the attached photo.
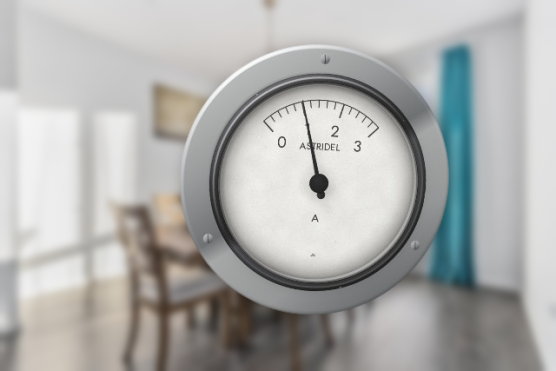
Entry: 1 A
